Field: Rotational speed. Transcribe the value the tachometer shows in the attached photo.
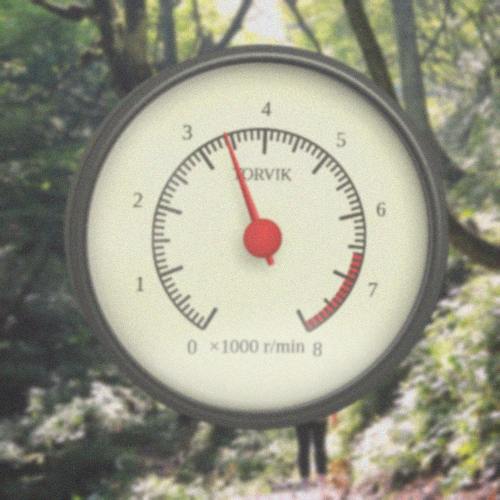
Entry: 3400 rpm
